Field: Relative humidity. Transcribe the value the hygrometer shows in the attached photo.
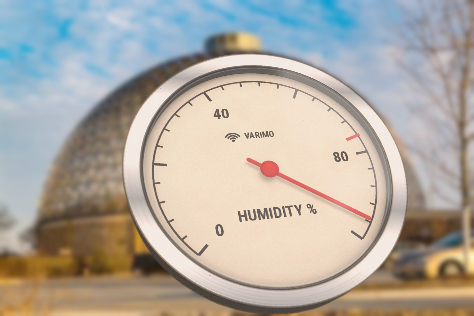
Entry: 96 %
